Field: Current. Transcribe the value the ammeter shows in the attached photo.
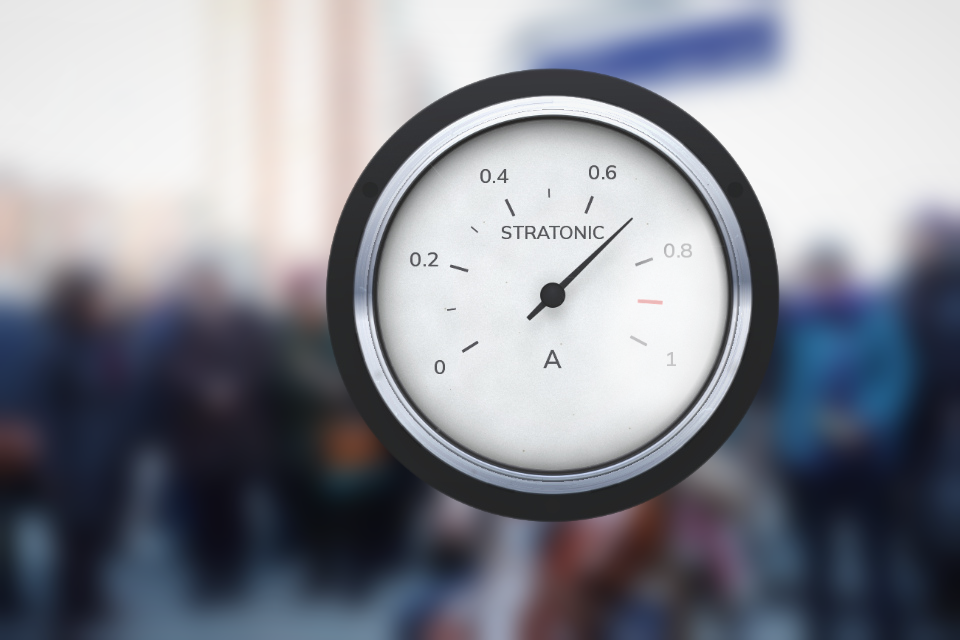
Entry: 0.7 A
